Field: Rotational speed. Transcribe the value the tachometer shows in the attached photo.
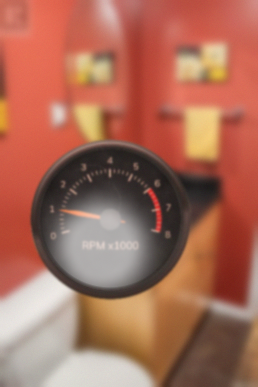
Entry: 1000 rpm
